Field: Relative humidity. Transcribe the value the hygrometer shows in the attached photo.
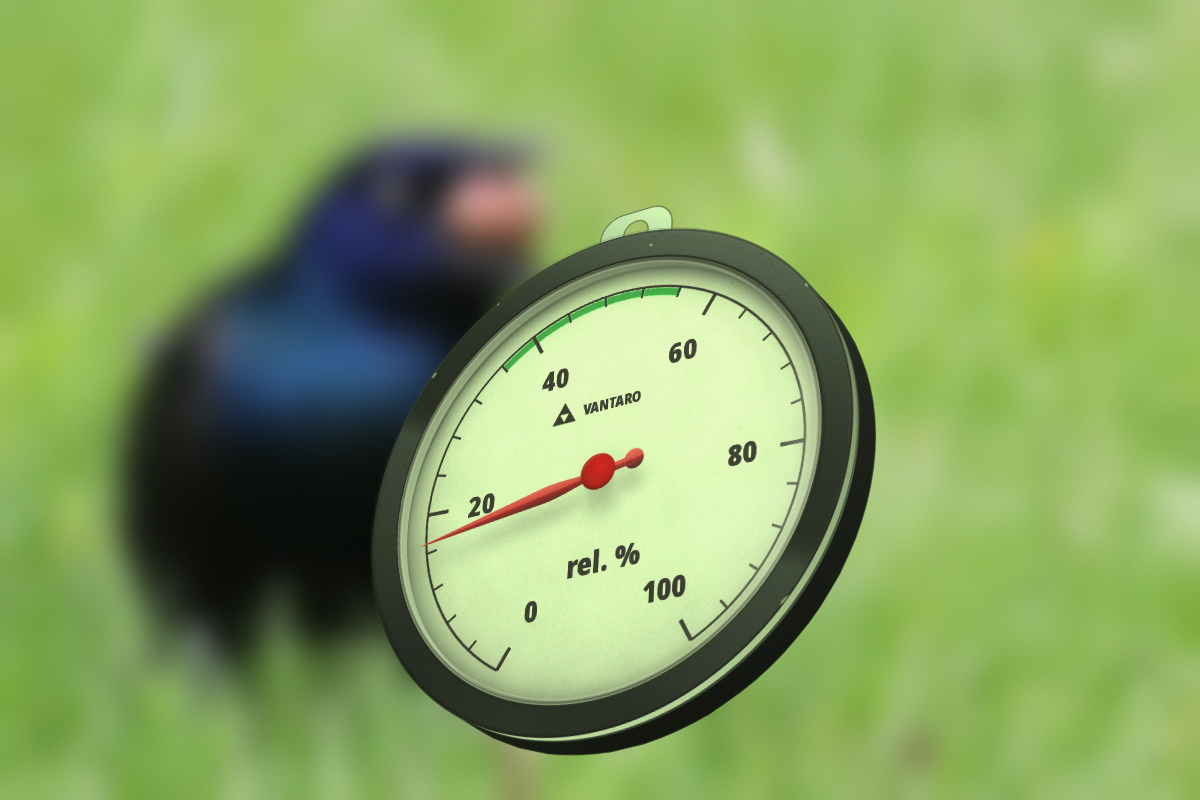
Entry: 16 %
